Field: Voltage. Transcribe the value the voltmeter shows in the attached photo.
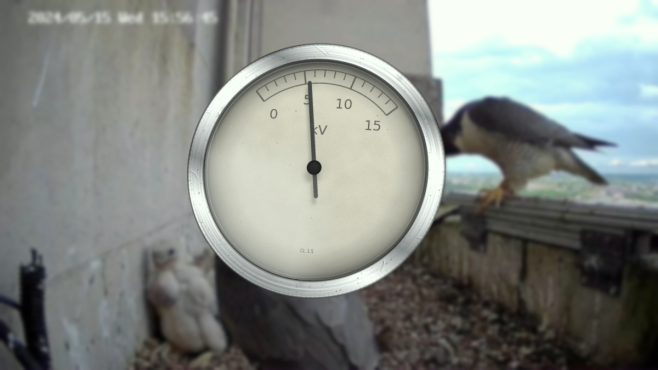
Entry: 5.5 kV
